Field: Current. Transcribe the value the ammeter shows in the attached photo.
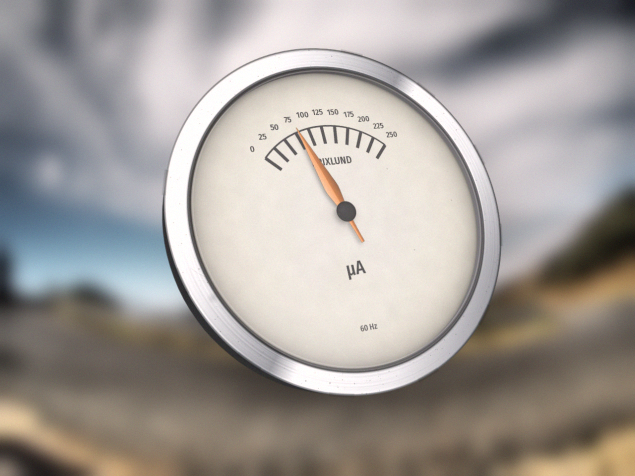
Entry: 75 µA
